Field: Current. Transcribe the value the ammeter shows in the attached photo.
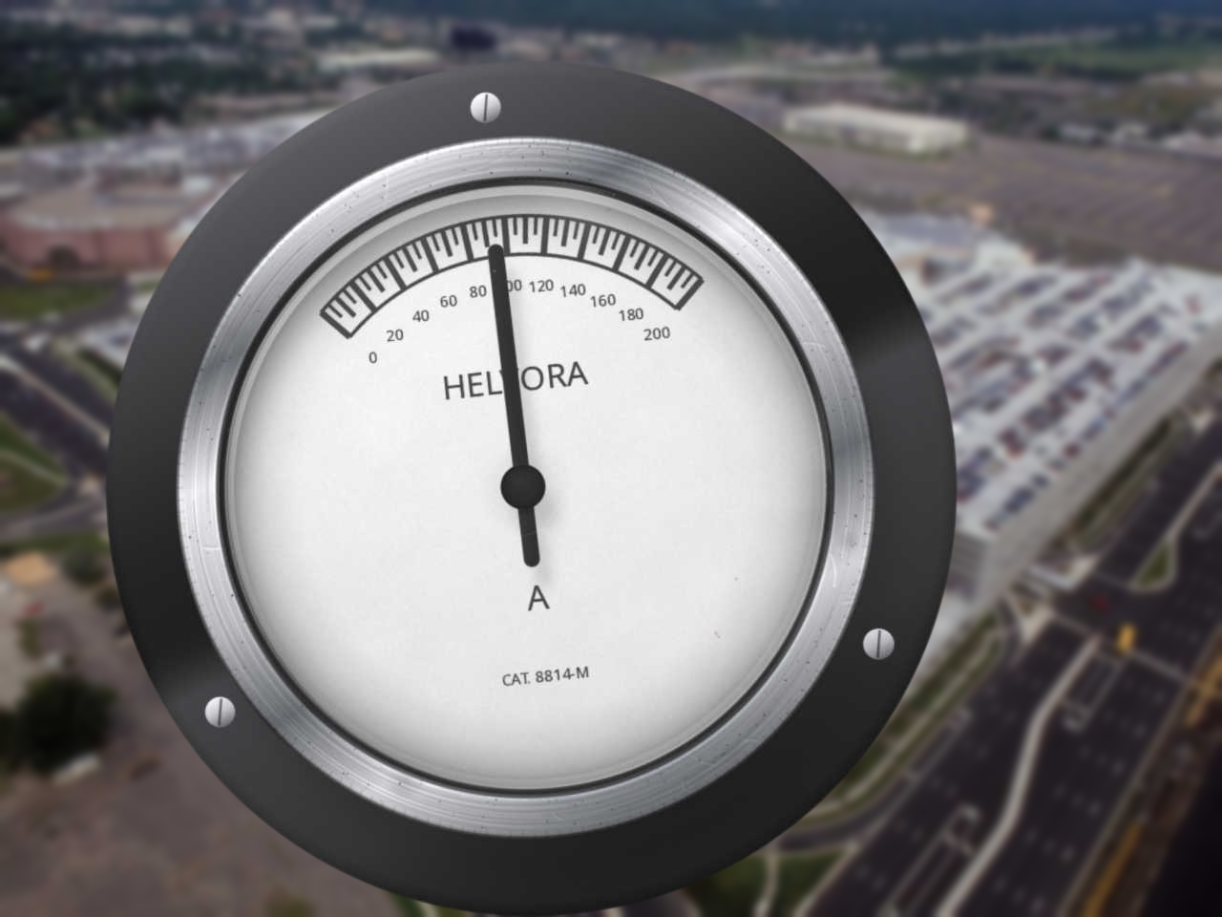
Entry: 95 A
